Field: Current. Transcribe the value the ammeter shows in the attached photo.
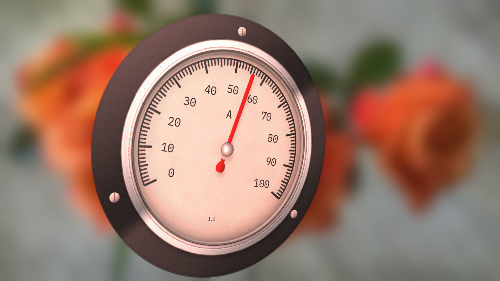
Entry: 55 A
